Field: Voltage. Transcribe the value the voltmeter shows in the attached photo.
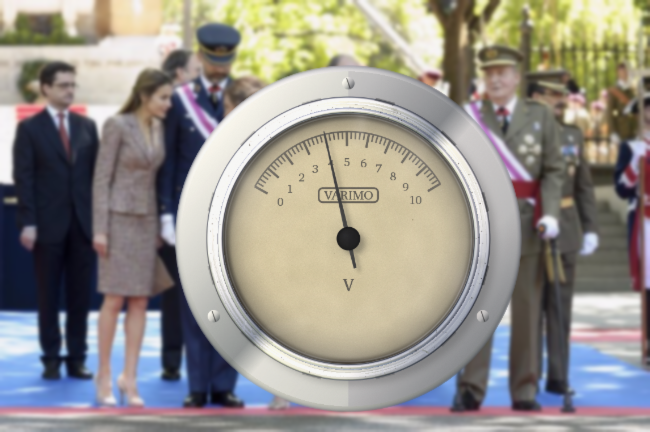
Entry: 4 V
